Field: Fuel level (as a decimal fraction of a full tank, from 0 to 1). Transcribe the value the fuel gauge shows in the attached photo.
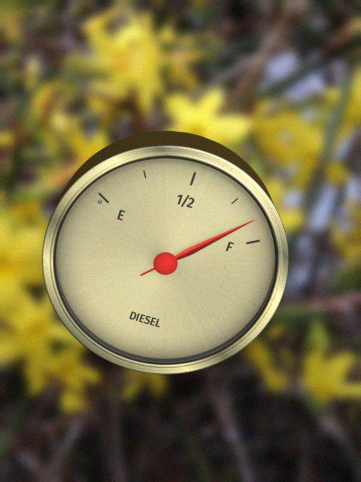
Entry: 0.875
